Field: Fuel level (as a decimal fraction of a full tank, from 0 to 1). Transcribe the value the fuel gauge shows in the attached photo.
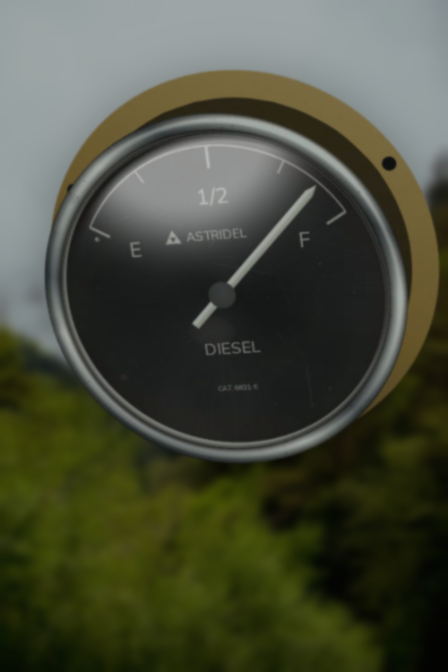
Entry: 0.875
